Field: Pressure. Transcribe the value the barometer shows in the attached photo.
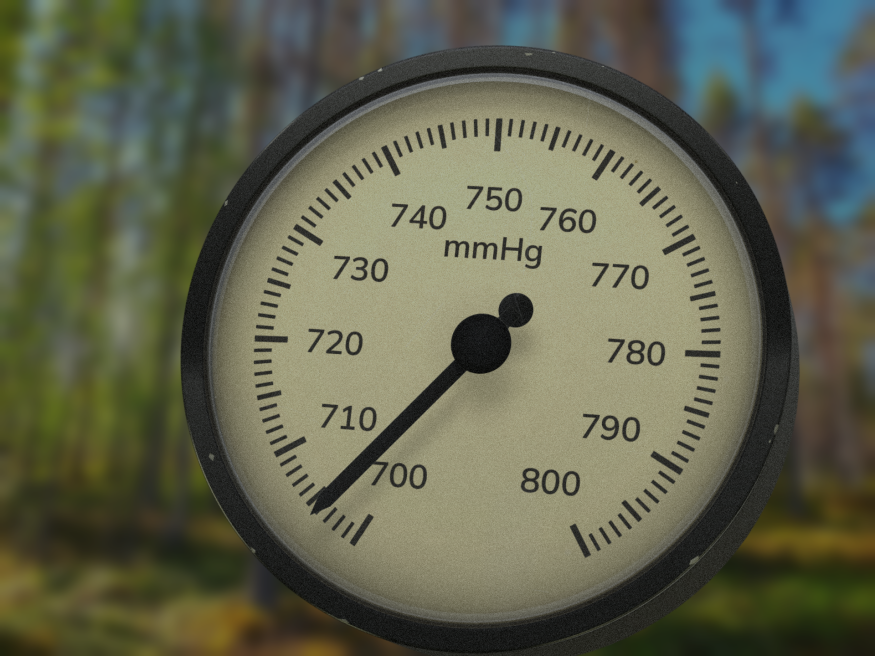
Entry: 704 mmHg
